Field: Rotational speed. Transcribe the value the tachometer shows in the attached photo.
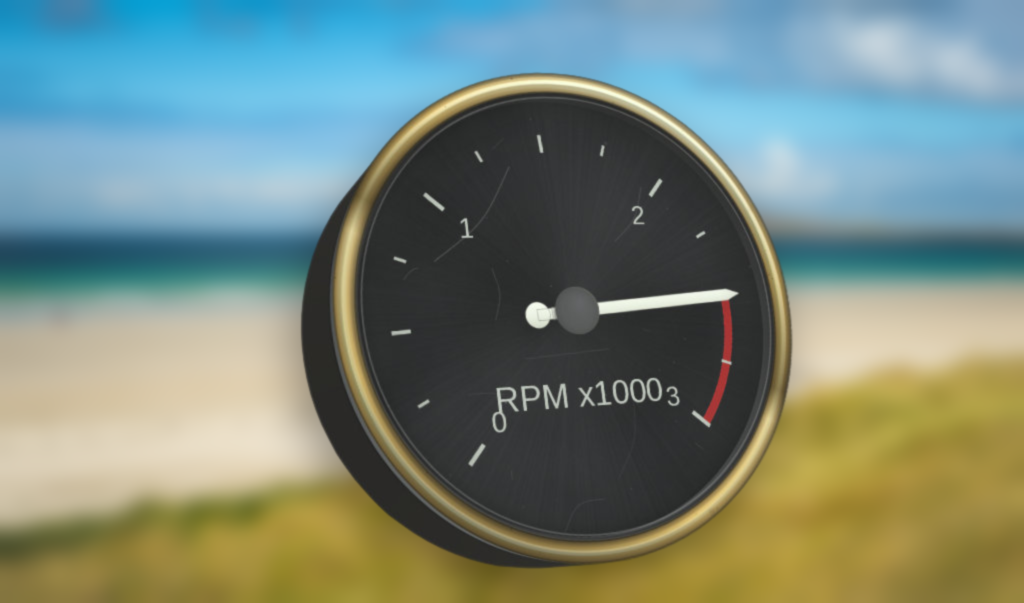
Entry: 2500 rpm
